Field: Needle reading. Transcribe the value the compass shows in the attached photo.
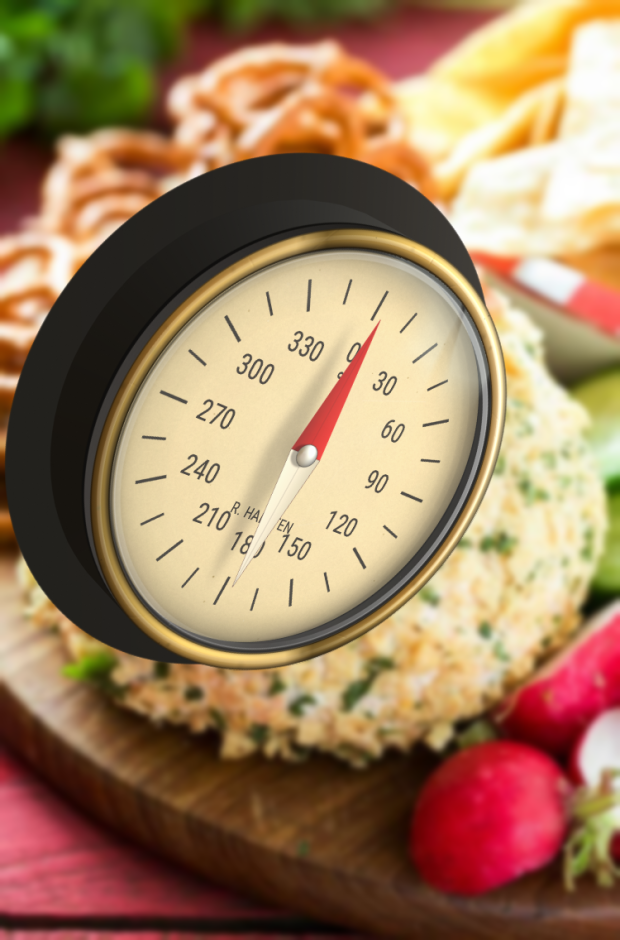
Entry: 0 °
